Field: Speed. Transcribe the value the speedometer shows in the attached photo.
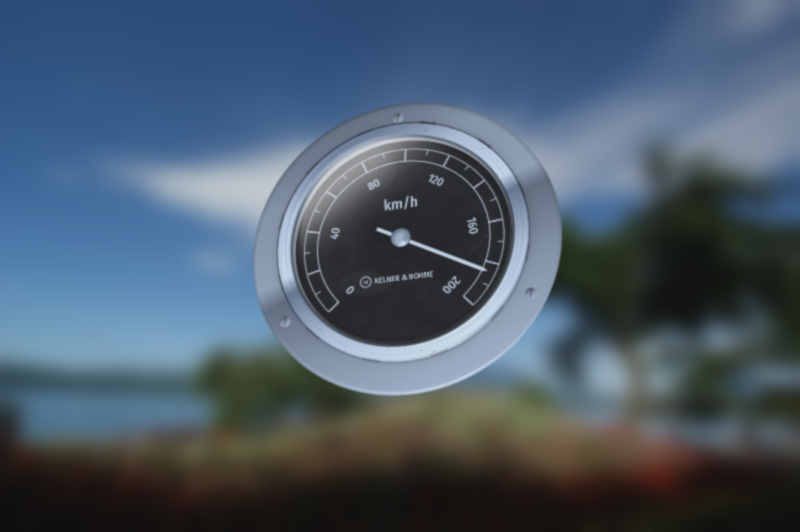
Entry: 185 km/h
